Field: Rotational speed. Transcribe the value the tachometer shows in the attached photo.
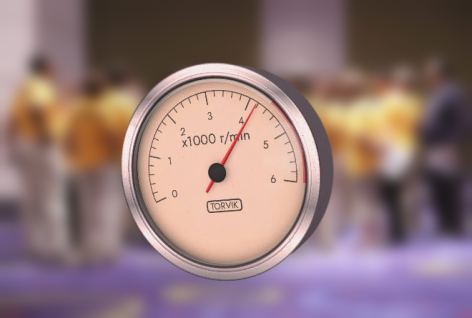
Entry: 4200 rpm
